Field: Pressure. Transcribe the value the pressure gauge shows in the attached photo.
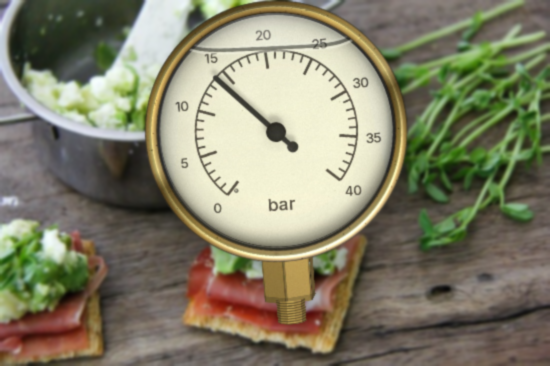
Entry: 14 bar
